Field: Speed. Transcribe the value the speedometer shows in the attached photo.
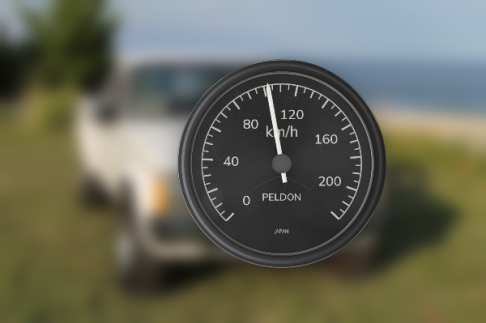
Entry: 102.5 km/h
